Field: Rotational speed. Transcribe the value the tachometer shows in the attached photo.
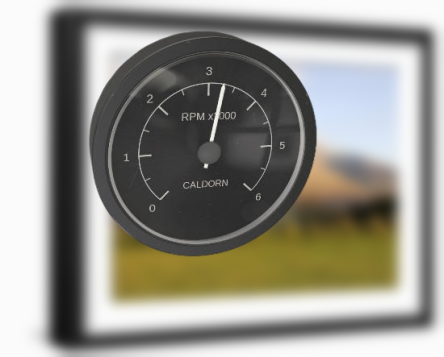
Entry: 3250 rpm
